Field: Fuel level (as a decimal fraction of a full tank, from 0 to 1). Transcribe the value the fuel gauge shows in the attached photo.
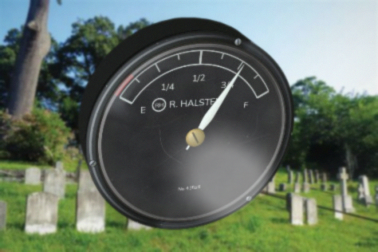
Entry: 0.75
